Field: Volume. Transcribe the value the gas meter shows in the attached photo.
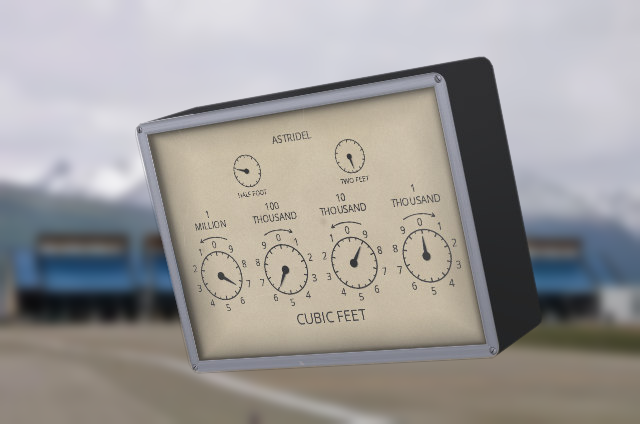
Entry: 659000 ft³
